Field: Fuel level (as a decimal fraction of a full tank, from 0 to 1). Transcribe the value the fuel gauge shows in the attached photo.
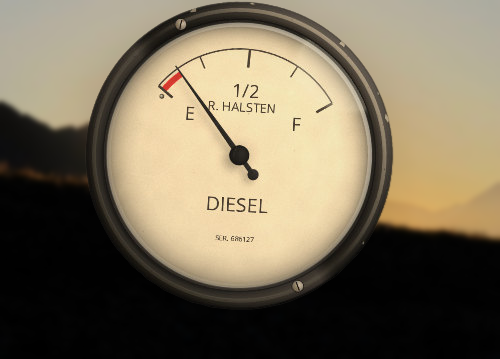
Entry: 0.125
